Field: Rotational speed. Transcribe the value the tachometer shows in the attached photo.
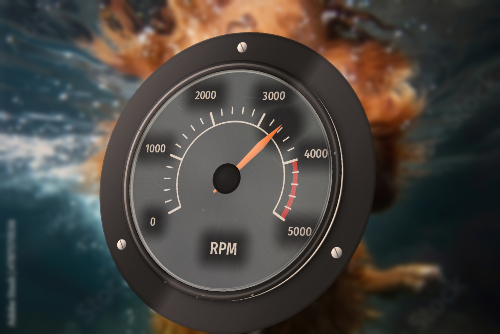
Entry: 3400 rpm
